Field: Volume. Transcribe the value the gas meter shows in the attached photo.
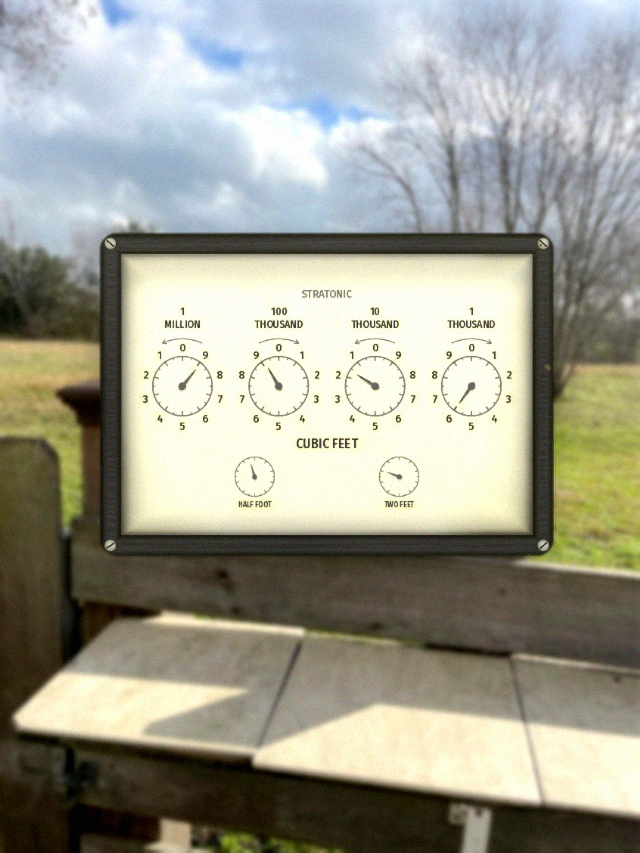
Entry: 891600 ft³
